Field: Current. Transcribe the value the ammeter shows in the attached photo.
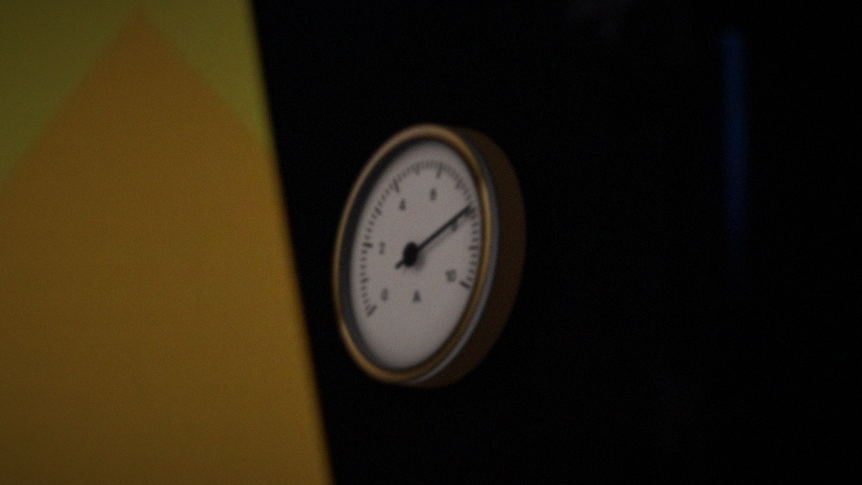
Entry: 8 A
